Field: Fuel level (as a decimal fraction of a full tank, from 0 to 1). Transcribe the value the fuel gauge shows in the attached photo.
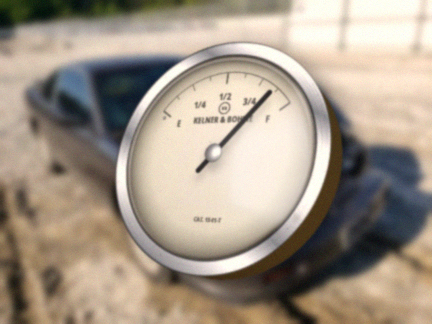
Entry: 0.875
